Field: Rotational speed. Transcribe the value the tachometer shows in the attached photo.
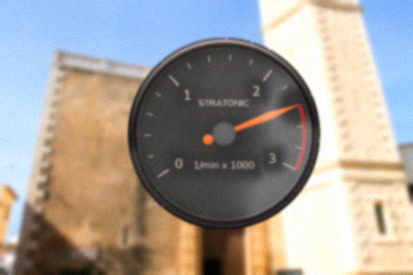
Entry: 2400 rpm
